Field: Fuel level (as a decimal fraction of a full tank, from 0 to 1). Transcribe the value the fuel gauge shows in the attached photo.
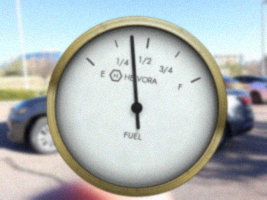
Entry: 0.375
